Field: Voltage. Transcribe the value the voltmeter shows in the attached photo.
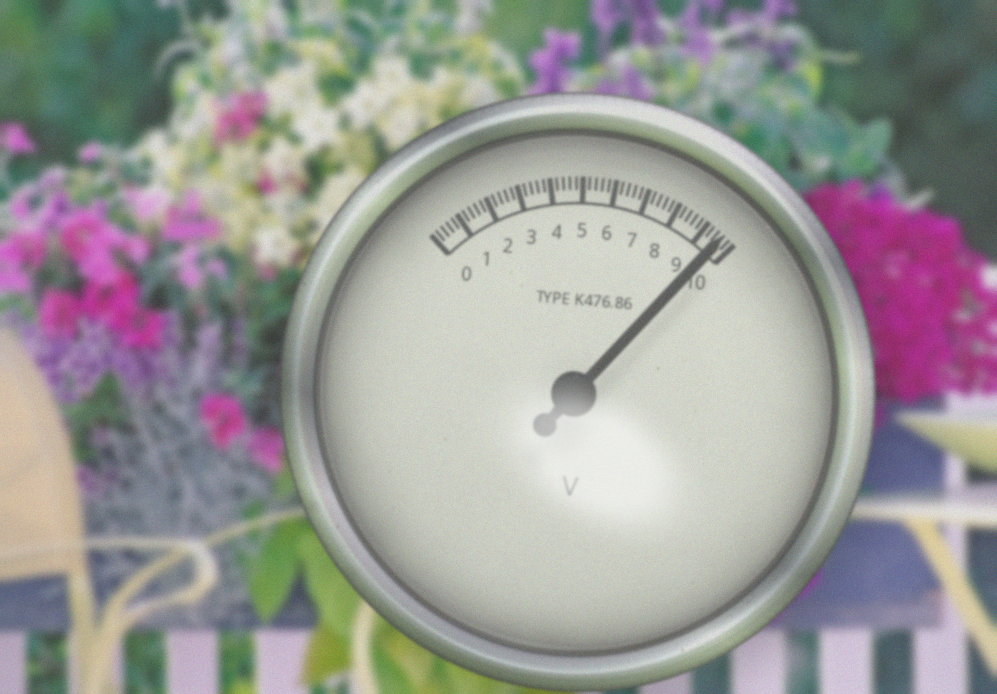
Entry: 9.6 V
